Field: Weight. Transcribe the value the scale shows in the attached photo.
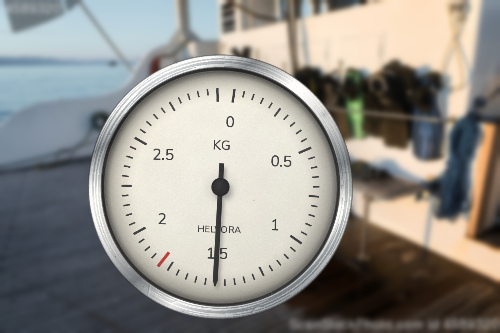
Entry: 1.5 kg
